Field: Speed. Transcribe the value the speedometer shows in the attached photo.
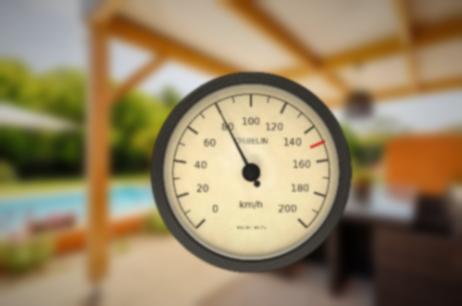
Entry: 80 km/h
